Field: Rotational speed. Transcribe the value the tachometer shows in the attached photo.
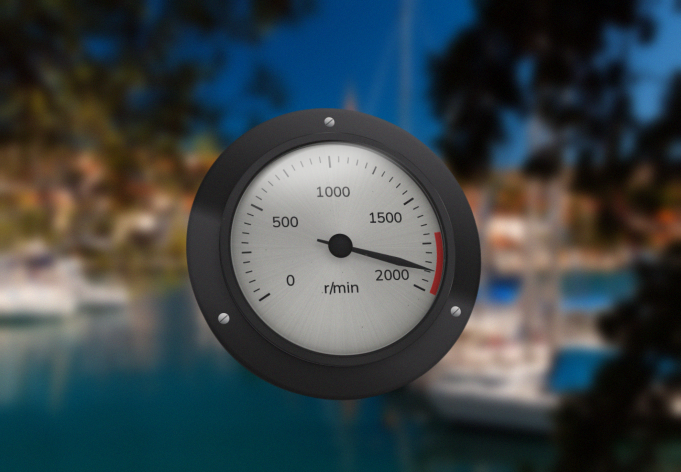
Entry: 1900 rpm
